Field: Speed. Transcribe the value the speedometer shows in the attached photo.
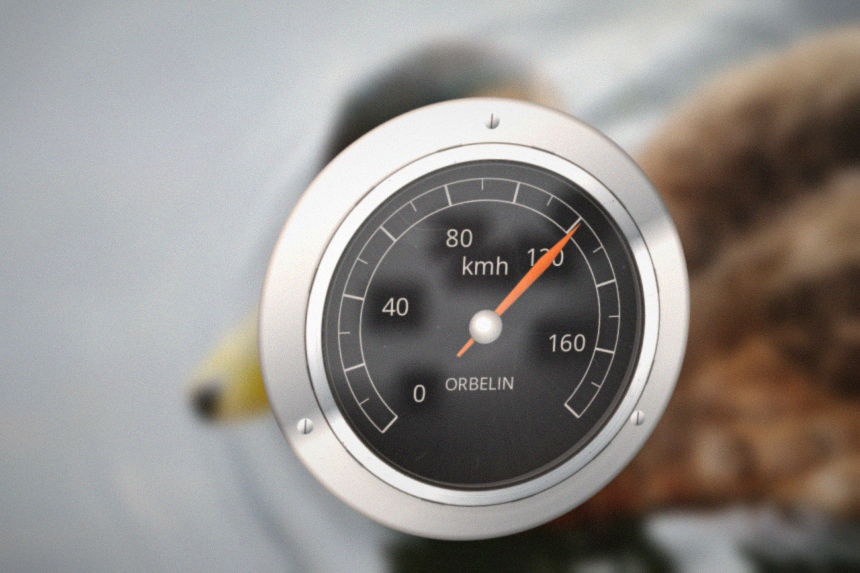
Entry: 120 km/h
